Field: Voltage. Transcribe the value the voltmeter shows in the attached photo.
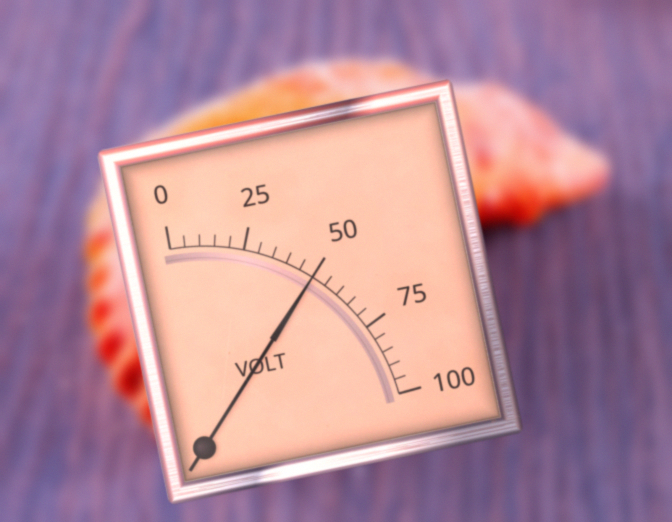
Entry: 50 V
